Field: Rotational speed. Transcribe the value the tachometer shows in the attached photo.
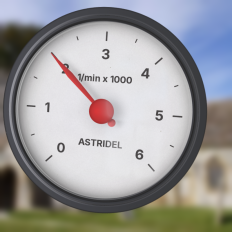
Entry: 2000 rpm
